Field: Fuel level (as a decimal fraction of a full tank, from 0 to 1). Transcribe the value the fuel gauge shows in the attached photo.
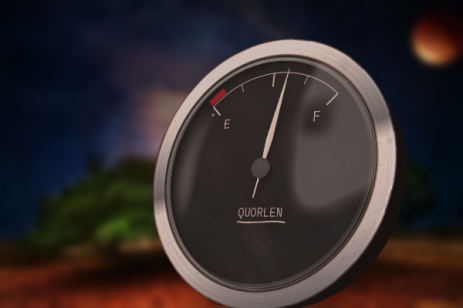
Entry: 0.625
